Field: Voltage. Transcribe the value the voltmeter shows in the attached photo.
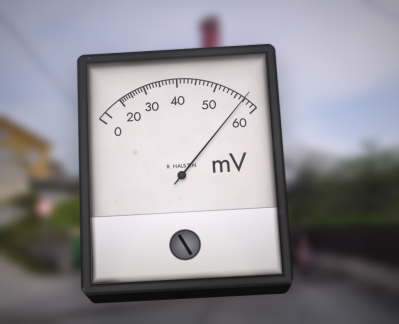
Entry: 57 mV
